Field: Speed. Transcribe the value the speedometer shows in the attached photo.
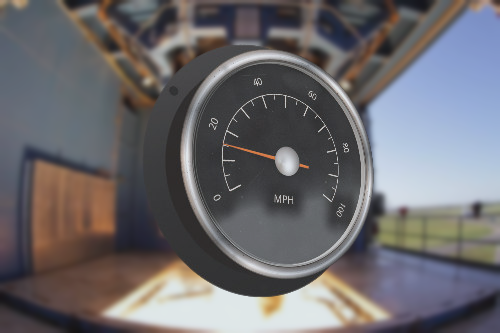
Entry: 15 mph
